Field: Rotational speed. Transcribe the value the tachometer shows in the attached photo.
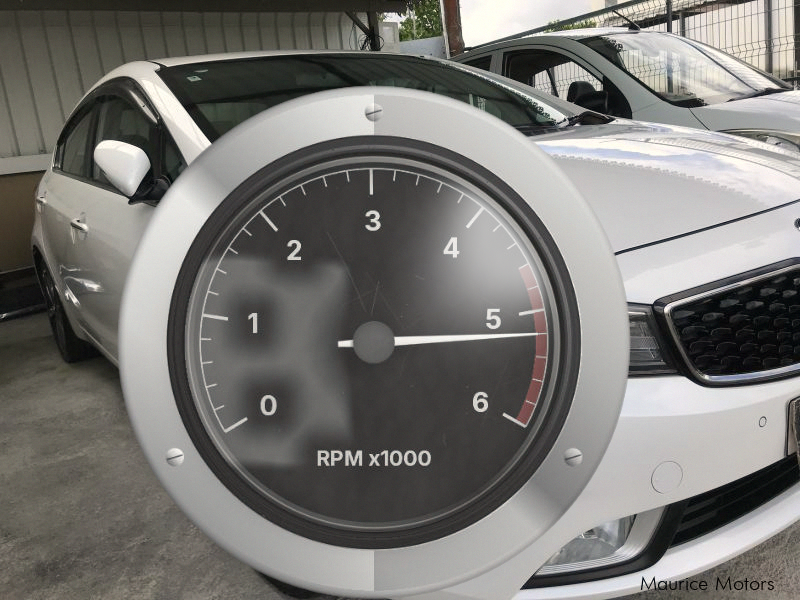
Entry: 5200 rpm
